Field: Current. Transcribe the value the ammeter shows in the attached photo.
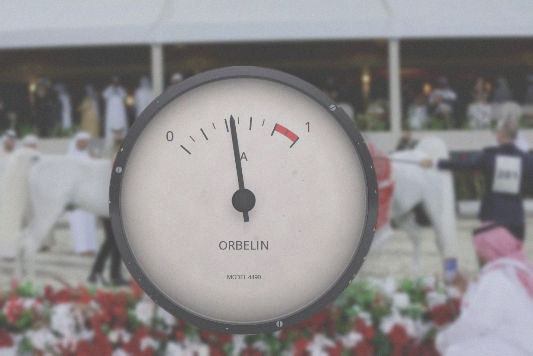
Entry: 0.45 A
